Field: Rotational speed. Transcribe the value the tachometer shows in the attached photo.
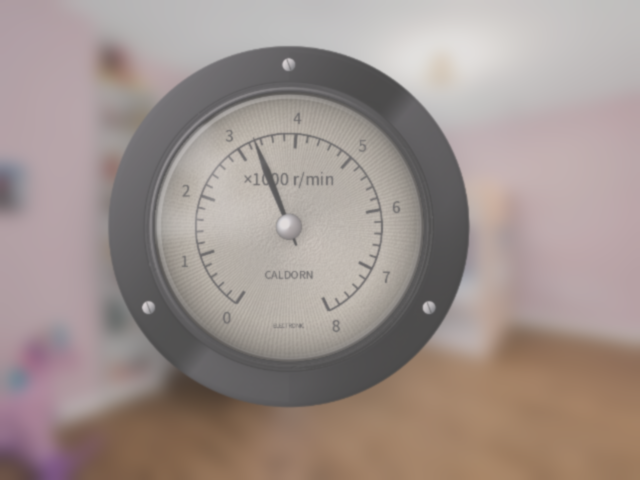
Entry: 3300 rpm
